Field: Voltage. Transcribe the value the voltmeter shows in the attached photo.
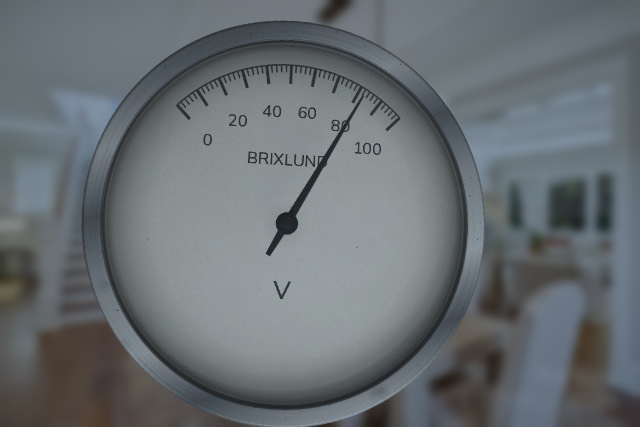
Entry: 82 V
